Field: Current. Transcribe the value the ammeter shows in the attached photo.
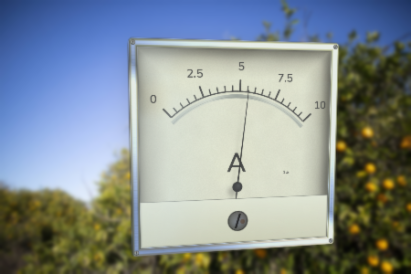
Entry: 5.5 A
